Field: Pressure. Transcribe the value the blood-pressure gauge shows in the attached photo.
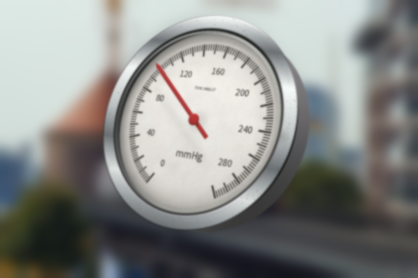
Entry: 100 mmHg
